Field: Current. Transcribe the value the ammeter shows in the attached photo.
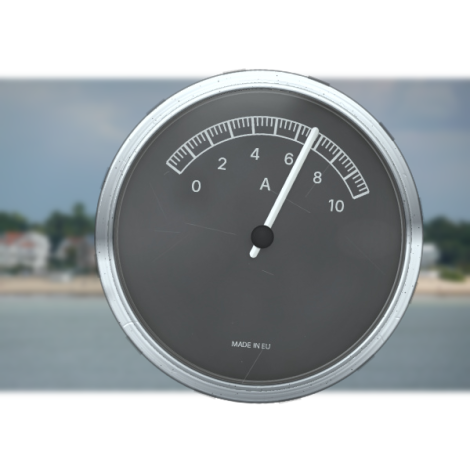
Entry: 6.6 A
